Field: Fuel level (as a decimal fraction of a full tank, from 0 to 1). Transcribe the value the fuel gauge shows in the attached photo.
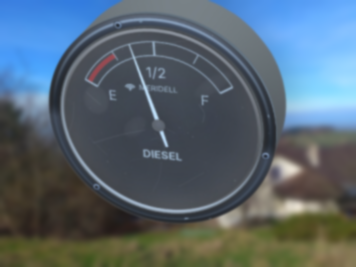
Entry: 0.375
